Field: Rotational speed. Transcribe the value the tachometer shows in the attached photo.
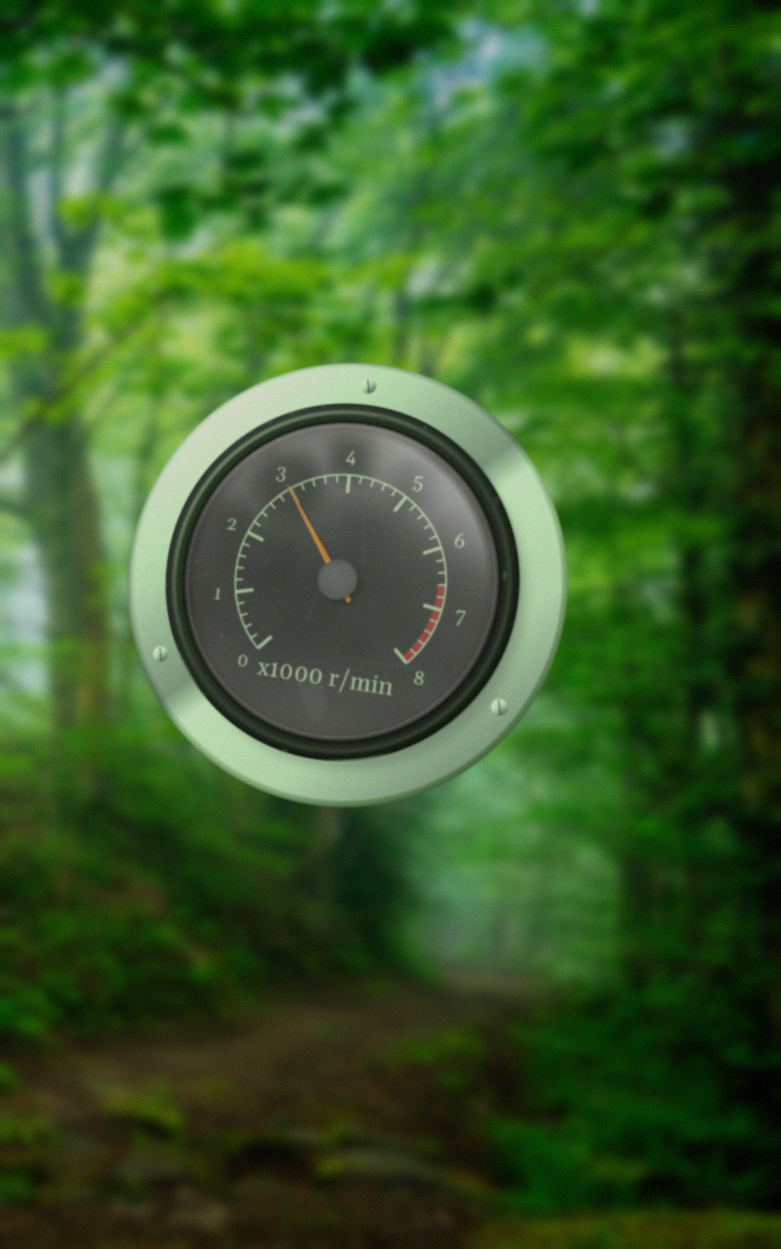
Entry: 3000 rpm
